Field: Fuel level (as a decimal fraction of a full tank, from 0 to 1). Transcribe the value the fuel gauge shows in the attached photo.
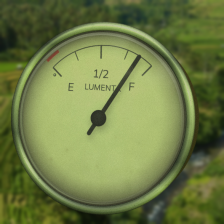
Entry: 0.875
